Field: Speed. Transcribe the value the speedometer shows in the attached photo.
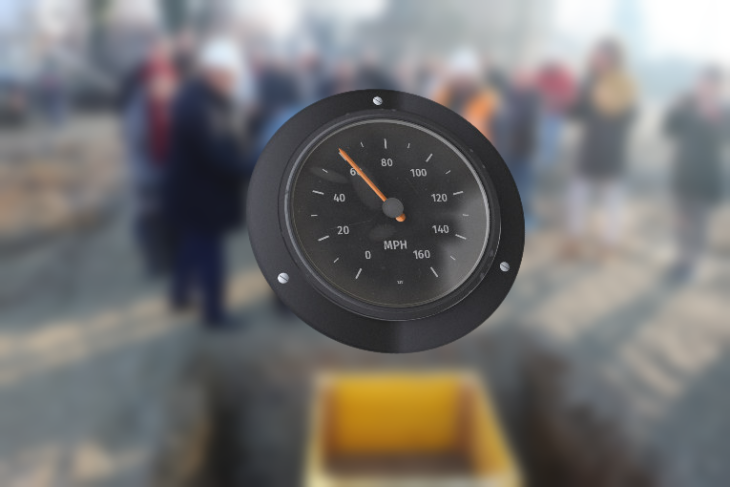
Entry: 60 mph
